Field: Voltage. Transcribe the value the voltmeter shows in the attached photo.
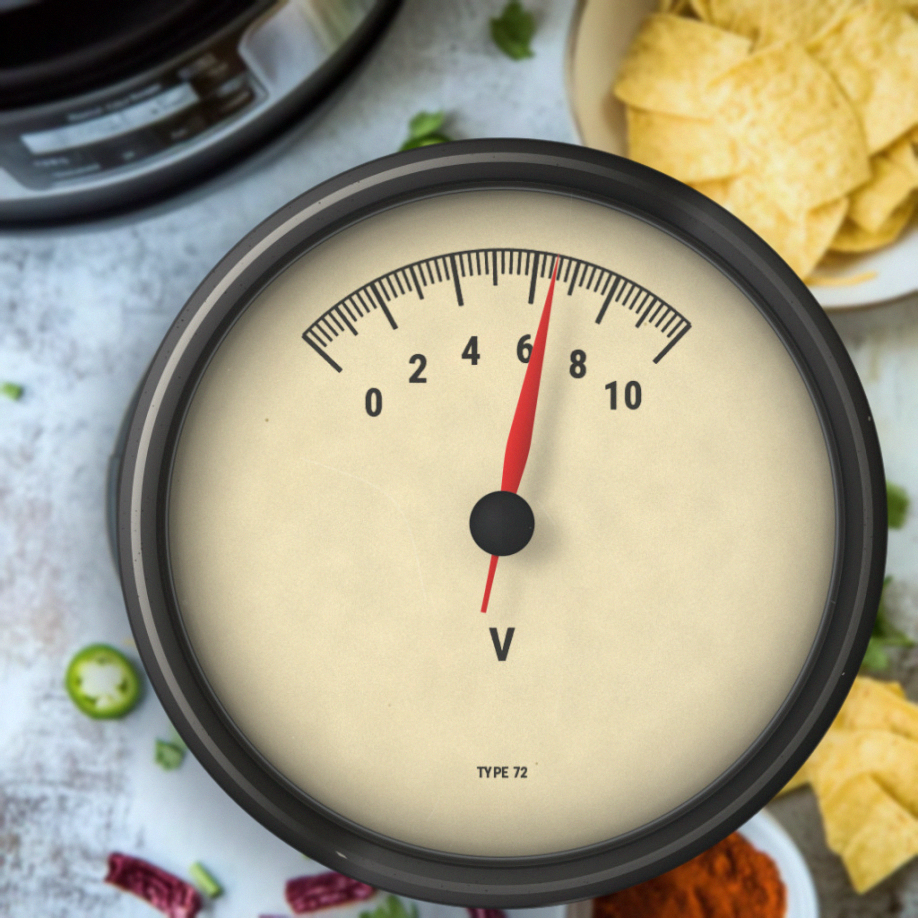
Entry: 6.5 V
